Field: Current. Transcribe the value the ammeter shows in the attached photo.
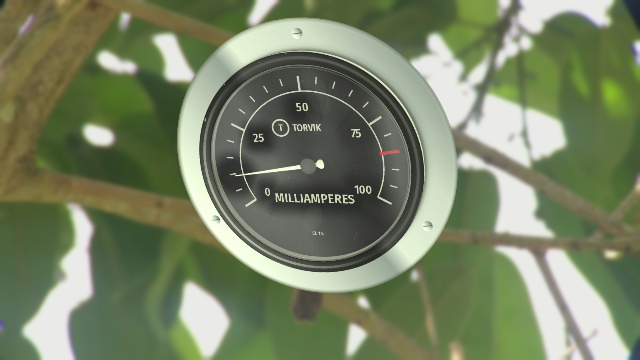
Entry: 10 mA
